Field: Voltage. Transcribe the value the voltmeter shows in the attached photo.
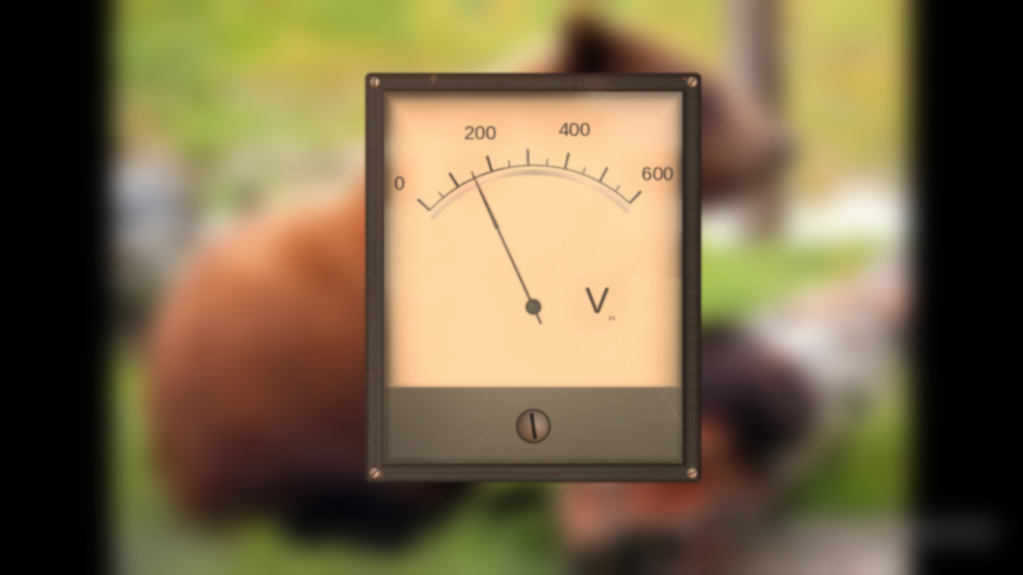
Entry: 150 V
